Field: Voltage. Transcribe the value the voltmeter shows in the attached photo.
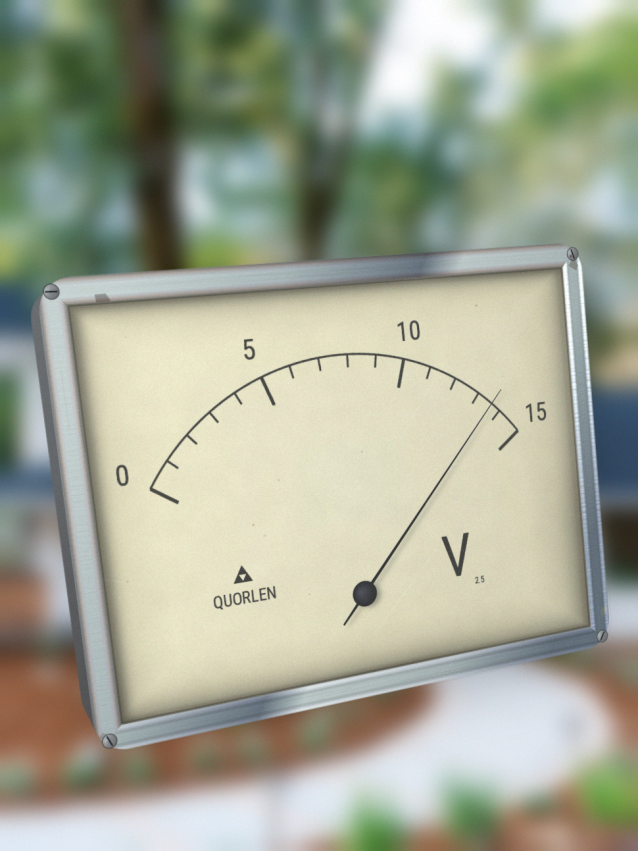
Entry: 13.5 V
